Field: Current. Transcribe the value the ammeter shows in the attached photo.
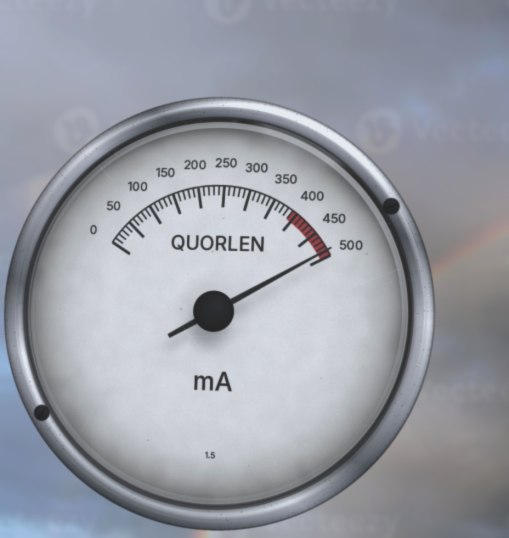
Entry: 490 mA
